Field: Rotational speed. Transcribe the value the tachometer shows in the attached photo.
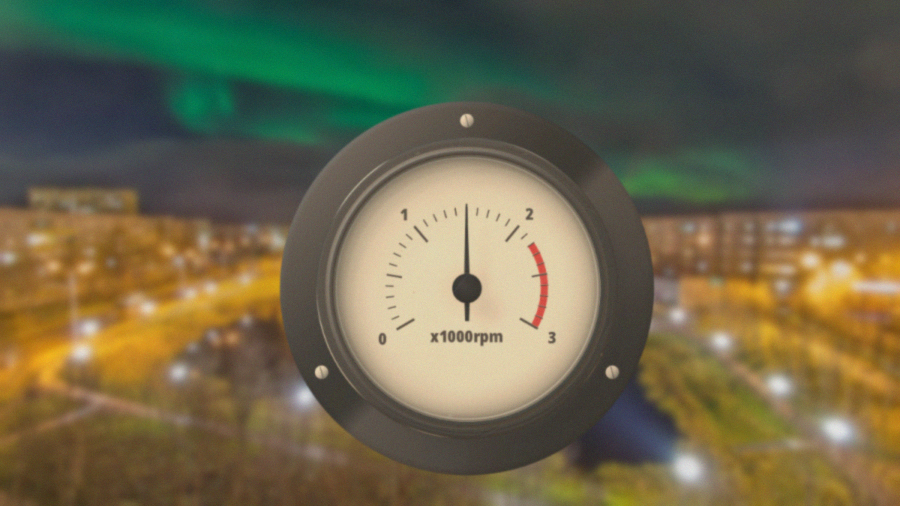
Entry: 1500 rpm
